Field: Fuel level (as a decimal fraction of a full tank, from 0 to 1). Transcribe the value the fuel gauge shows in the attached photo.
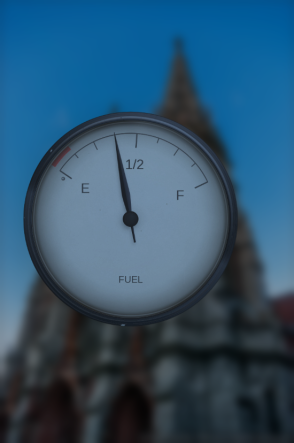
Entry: 0.375
